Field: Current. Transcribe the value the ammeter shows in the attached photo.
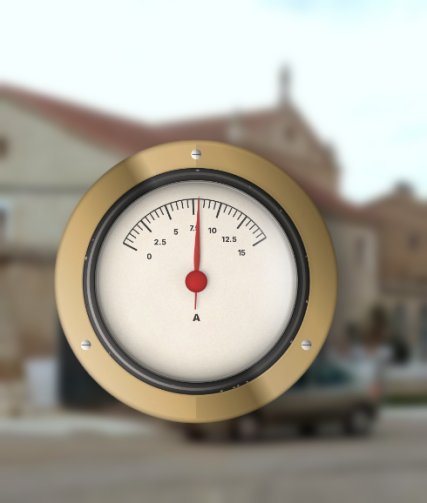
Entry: 8 A
